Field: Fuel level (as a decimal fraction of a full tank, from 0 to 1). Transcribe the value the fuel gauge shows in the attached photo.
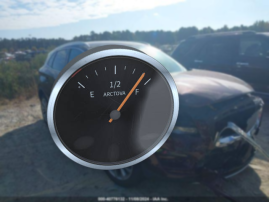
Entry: 0.875
